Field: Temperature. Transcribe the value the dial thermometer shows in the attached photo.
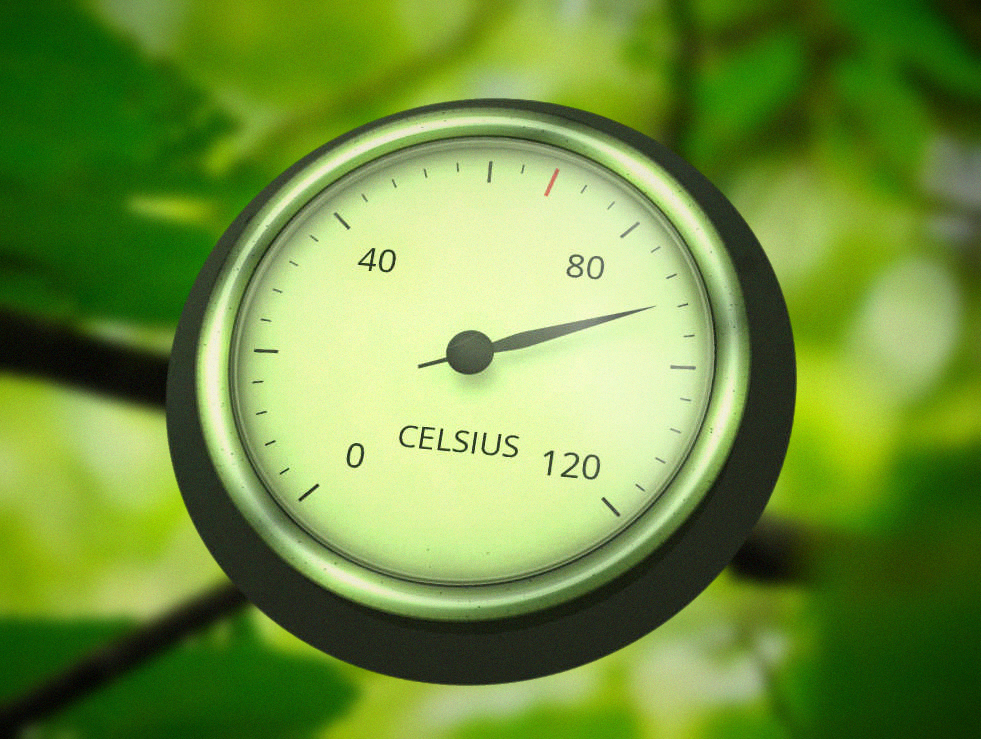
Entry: 92 °C
